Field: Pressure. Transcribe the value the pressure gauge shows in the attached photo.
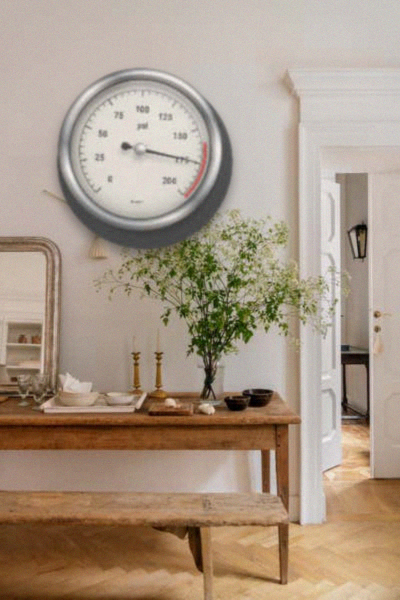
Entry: 175 psi
